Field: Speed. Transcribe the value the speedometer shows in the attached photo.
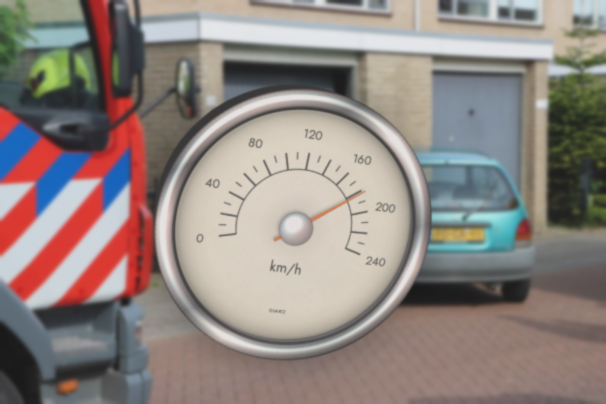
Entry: 180 km/h
